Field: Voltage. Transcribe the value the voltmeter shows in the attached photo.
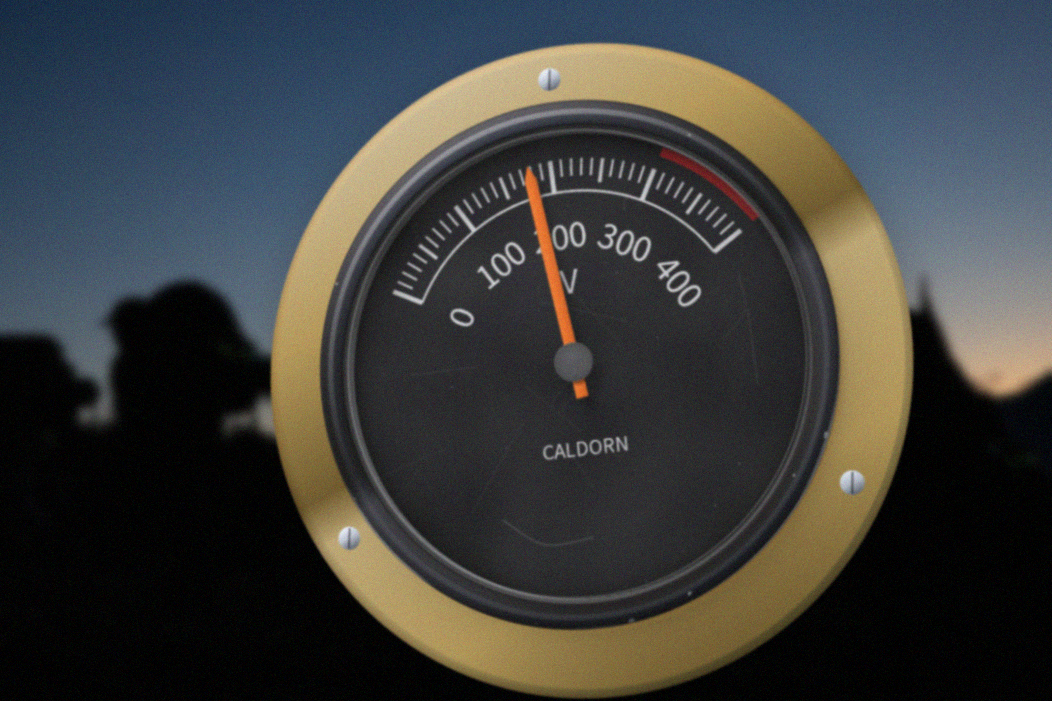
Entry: 180 V
